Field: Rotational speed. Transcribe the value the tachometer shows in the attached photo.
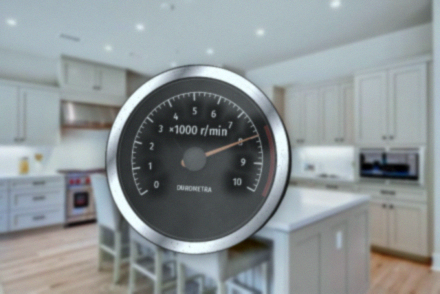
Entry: 8000 rpm
